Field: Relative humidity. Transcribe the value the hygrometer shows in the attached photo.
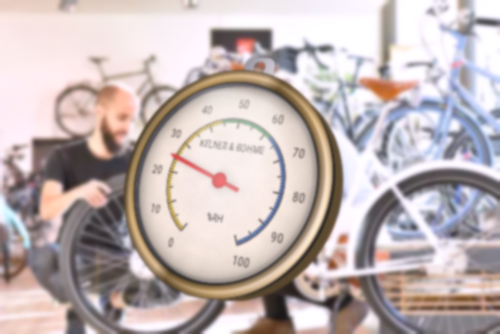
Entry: 25 %
